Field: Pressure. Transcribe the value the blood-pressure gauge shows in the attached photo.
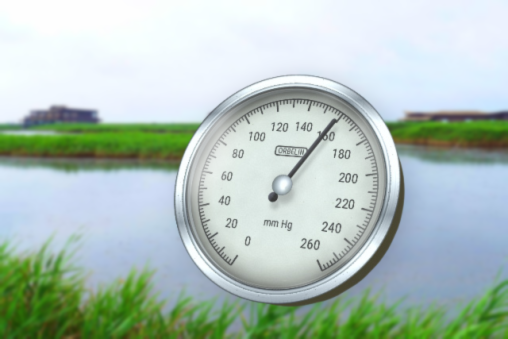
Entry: 160 mmHg
